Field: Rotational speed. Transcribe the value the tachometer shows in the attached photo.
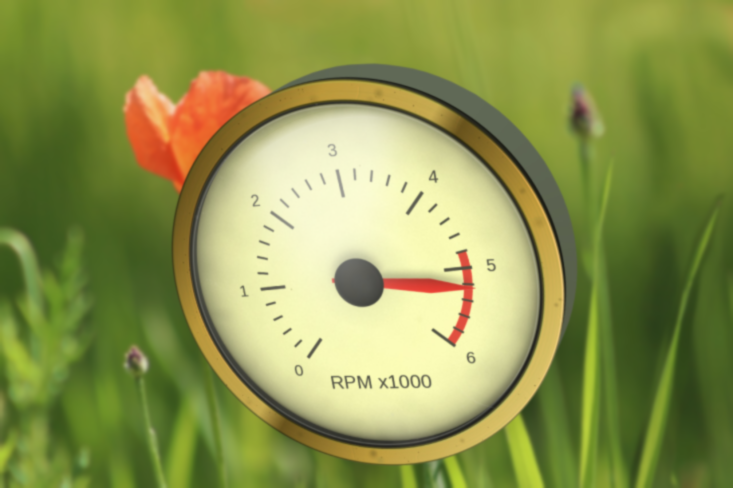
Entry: 5200 rpm
